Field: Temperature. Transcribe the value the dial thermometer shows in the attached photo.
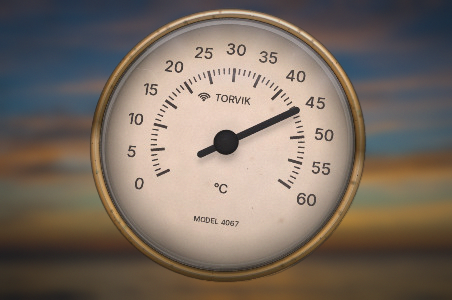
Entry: 45 °C
